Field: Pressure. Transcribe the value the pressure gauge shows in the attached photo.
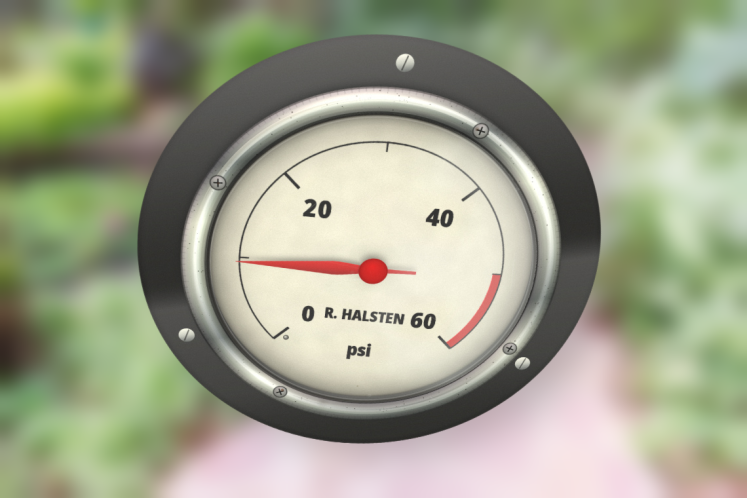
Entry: 10 psi
